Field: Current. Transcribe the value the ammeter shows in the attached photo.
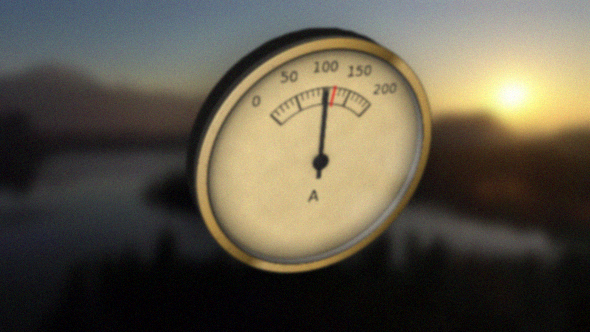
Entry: 100 A
